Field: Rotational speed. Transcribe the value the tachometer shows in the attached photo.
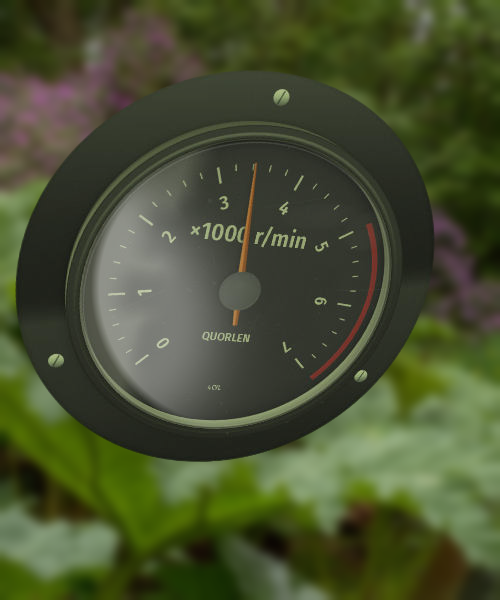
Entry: 3400 rpm
